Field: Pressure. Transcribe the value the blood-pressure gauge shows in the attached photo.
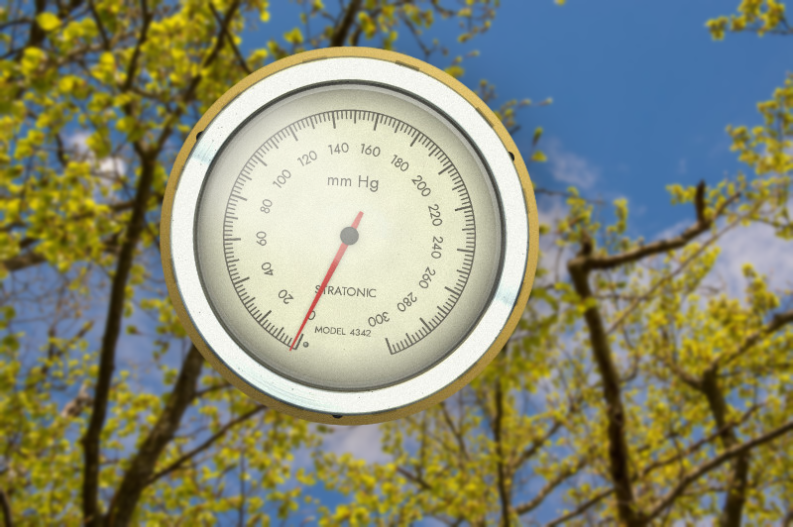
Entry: 2 mmHg
